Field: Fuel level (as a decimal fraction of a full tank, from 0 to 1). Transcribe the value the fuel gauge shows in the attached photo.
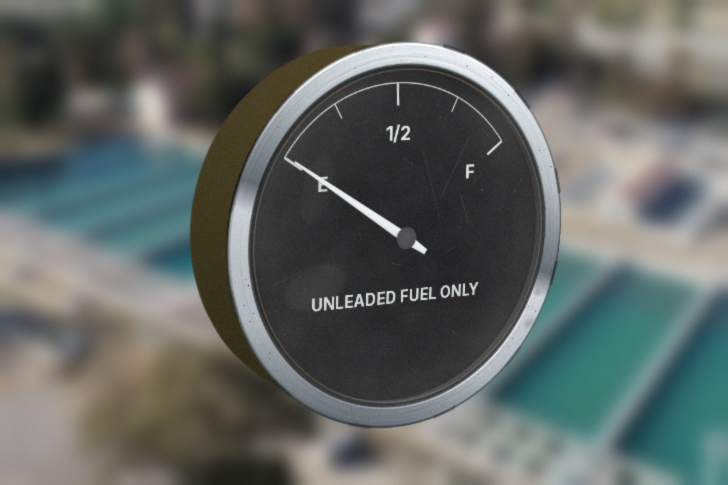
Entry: 0
